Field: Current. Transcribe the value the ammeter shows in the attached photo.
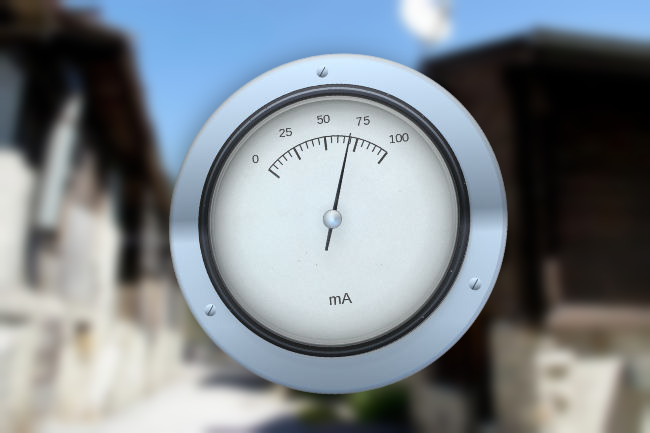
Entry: 70 mA
